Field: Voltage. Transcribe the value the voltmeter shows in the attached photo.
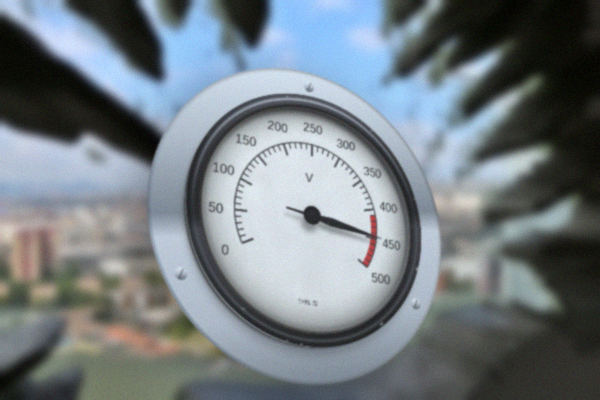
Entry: 450 V
